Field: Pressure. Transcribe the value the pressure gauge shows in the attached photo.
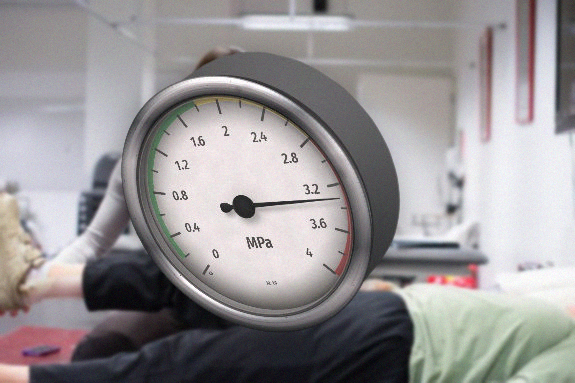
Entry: 3.3 MPa
